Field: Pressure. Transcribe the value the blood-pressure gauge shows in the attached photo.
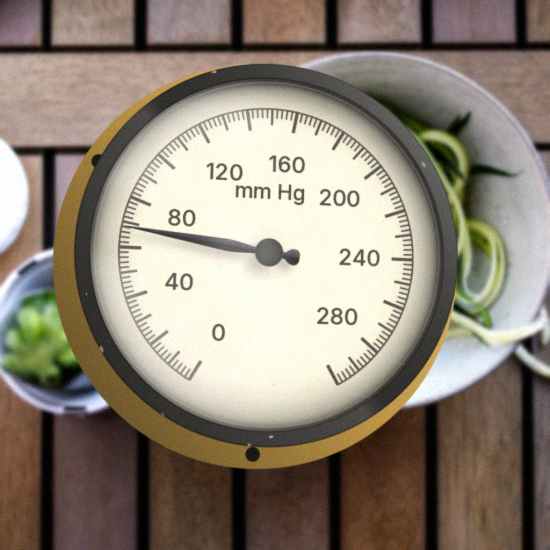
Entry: 68 mmHg
